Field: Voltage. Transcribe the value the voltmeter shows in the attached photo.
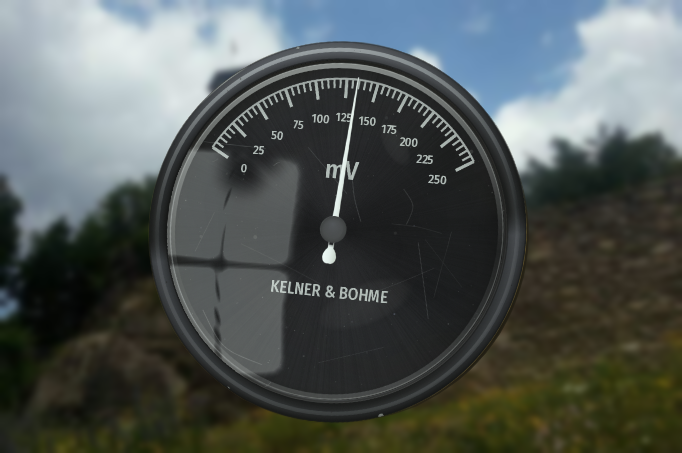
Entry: 135 mV
